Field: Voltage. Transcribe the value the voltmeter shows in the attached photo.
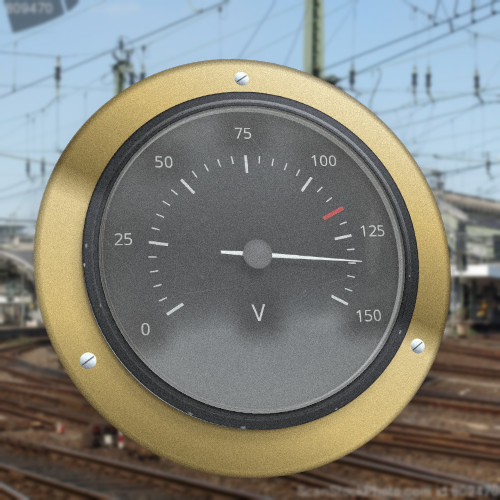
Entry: 135 V
